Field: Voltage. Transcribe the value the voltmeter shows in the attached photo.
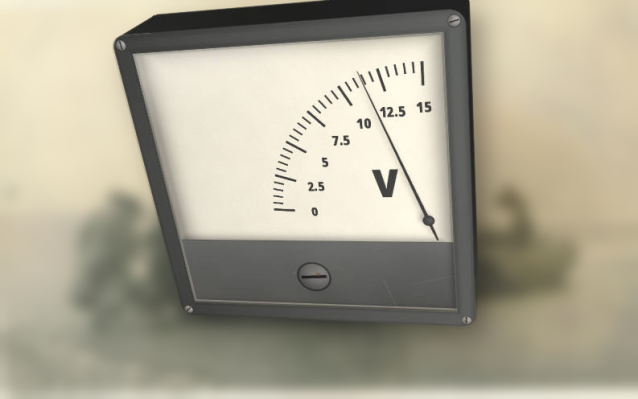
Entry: 11.5 V
